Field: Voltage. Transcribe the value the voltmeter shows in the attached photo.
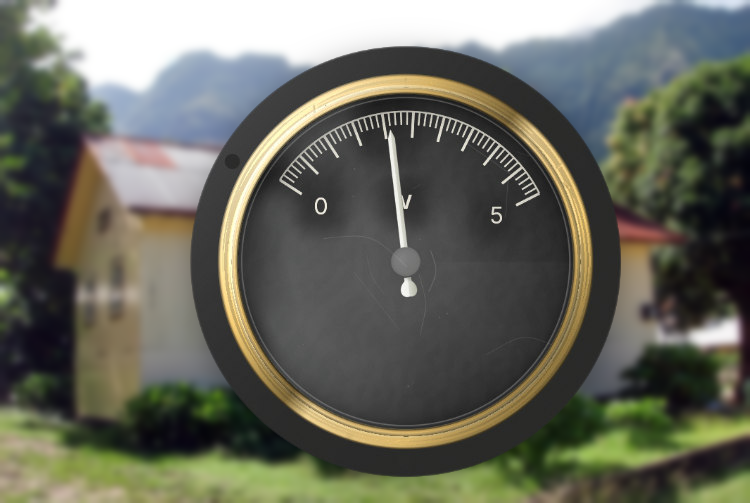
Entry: 2.1 V
